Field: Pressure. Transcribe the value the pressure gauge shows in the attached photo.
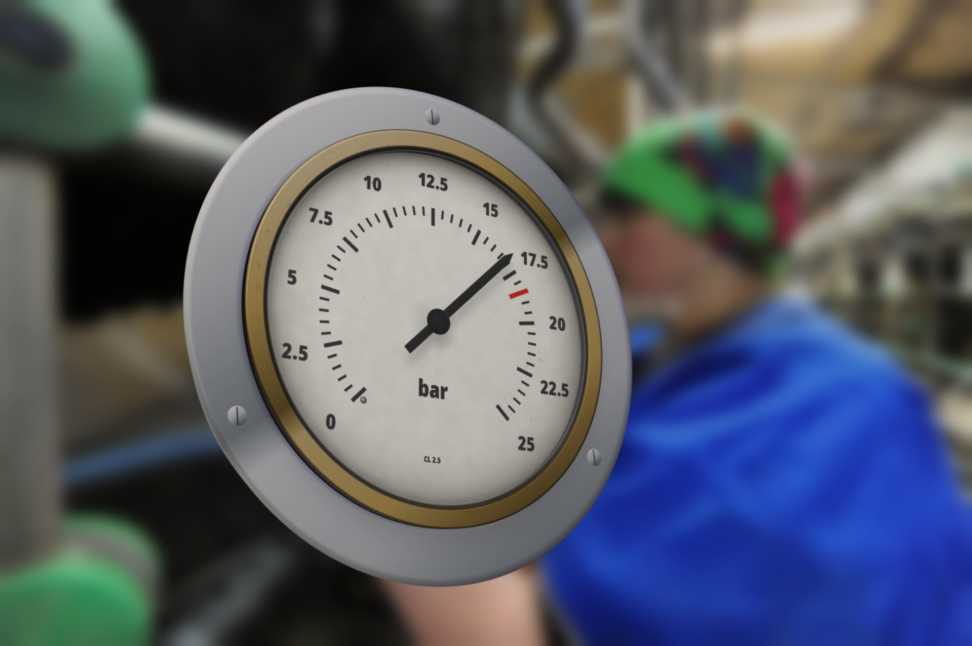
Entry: 16.75 bar
